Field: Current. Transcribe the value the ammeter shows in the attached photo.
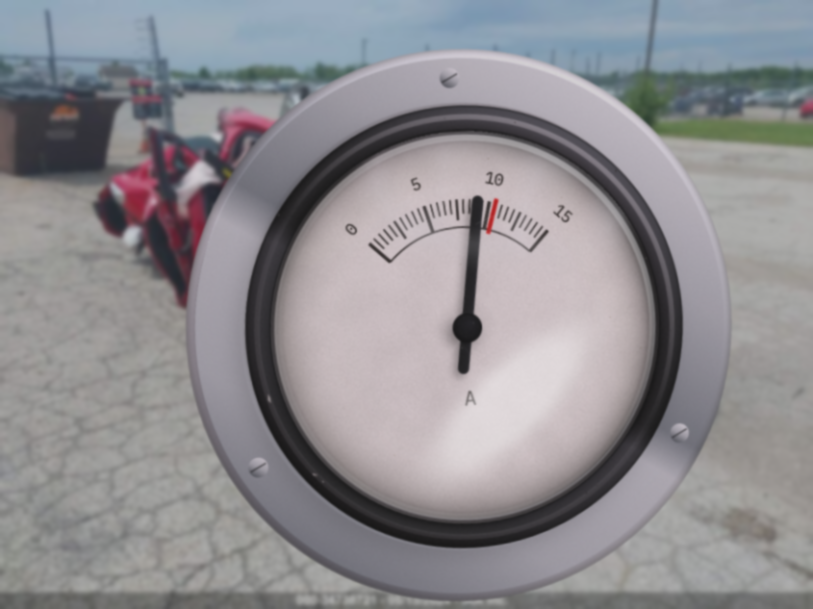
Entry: 9 A
